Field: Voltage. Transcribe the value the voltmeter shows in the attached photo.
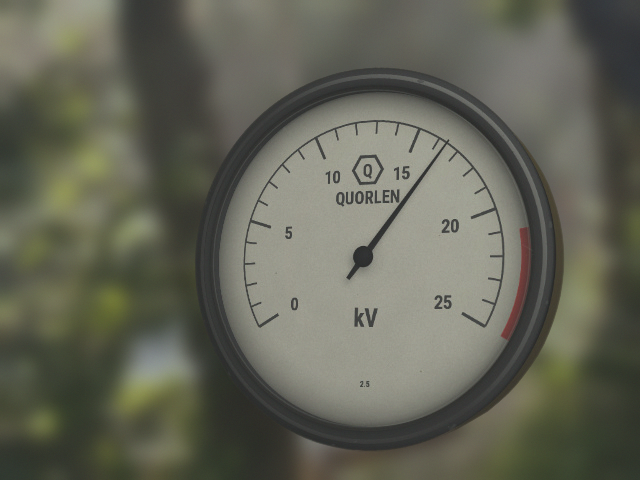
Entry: 16.5 kV
